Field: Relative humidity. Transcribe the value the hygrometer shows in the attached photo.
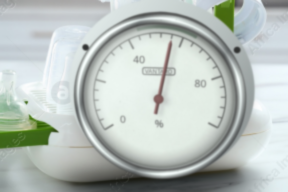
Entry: 56 %
